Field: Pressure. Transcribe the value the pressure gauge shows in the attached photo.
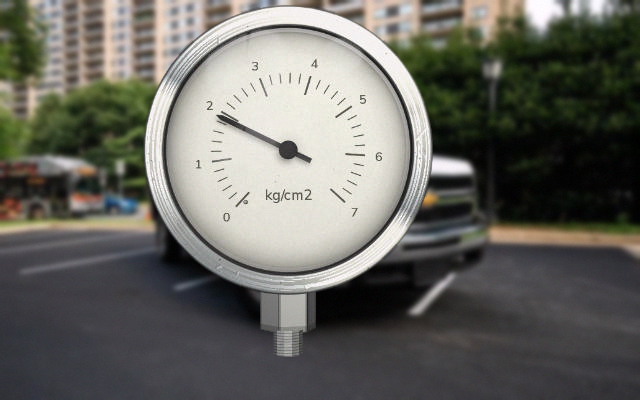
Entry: 1.9 kg/cm²
